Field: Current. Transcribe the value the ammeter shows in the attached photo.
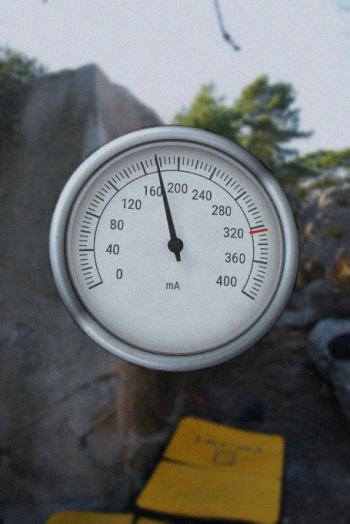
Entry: 175 mA
